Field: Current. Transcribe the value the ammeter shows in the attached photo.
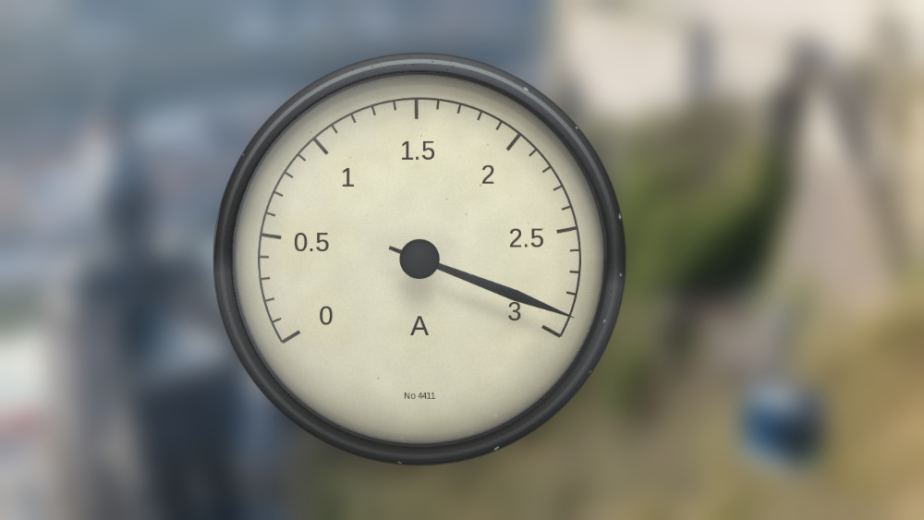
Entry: 2.9 A
